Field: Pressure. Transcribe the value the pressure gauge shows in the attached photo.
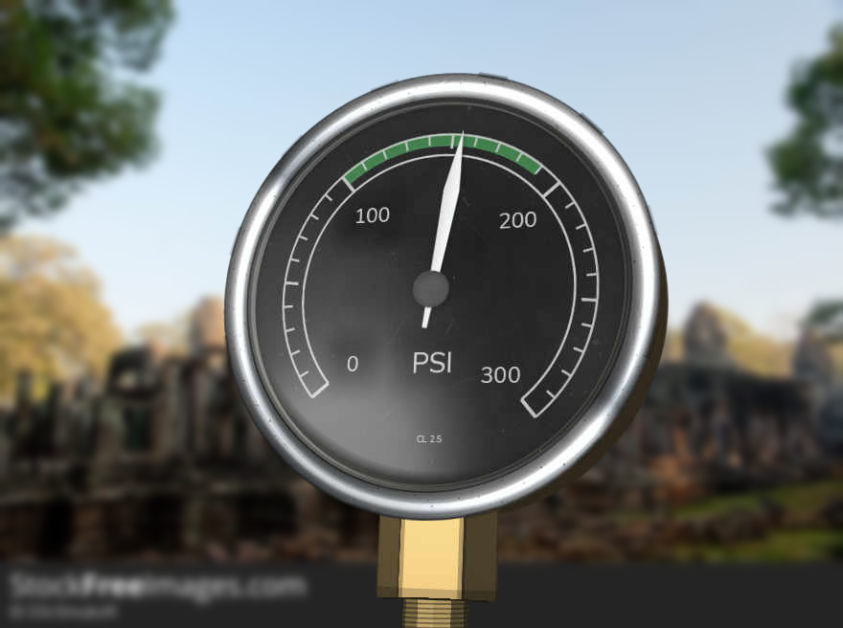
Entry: 155 psi
